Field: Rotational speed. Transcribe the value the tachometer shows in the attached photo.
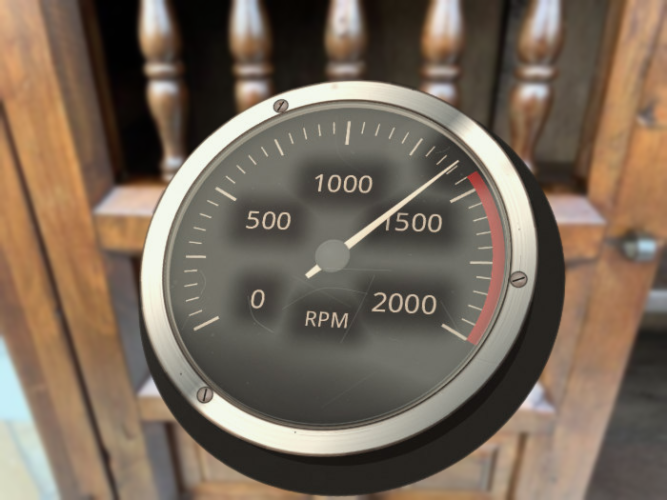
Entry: 1400 rpm
